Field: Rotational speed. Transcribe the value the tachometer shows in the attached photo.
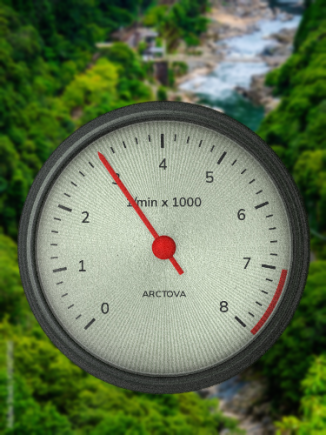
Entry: 3000 rpm
